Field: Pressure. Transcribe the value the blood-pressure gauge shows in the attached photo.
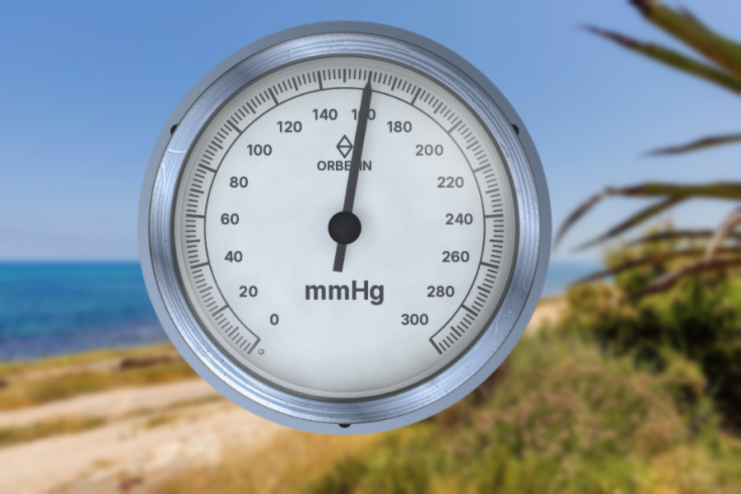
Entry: 160 mmHg
